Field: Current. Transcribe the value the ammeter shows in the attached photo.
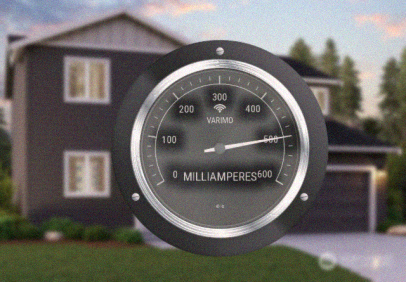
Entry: 500 mA
